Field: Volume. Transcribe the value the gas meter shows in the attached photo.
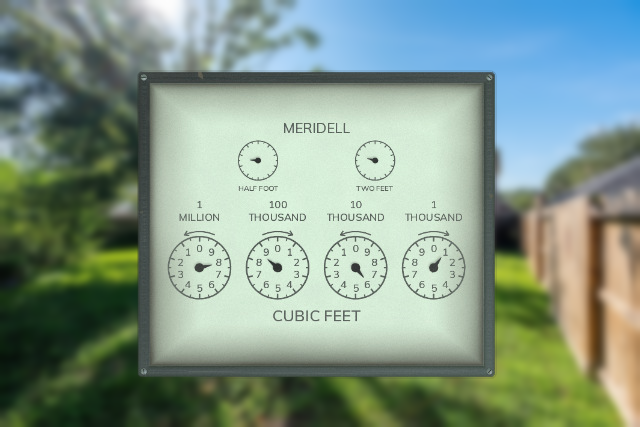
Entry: 786100 ft³
